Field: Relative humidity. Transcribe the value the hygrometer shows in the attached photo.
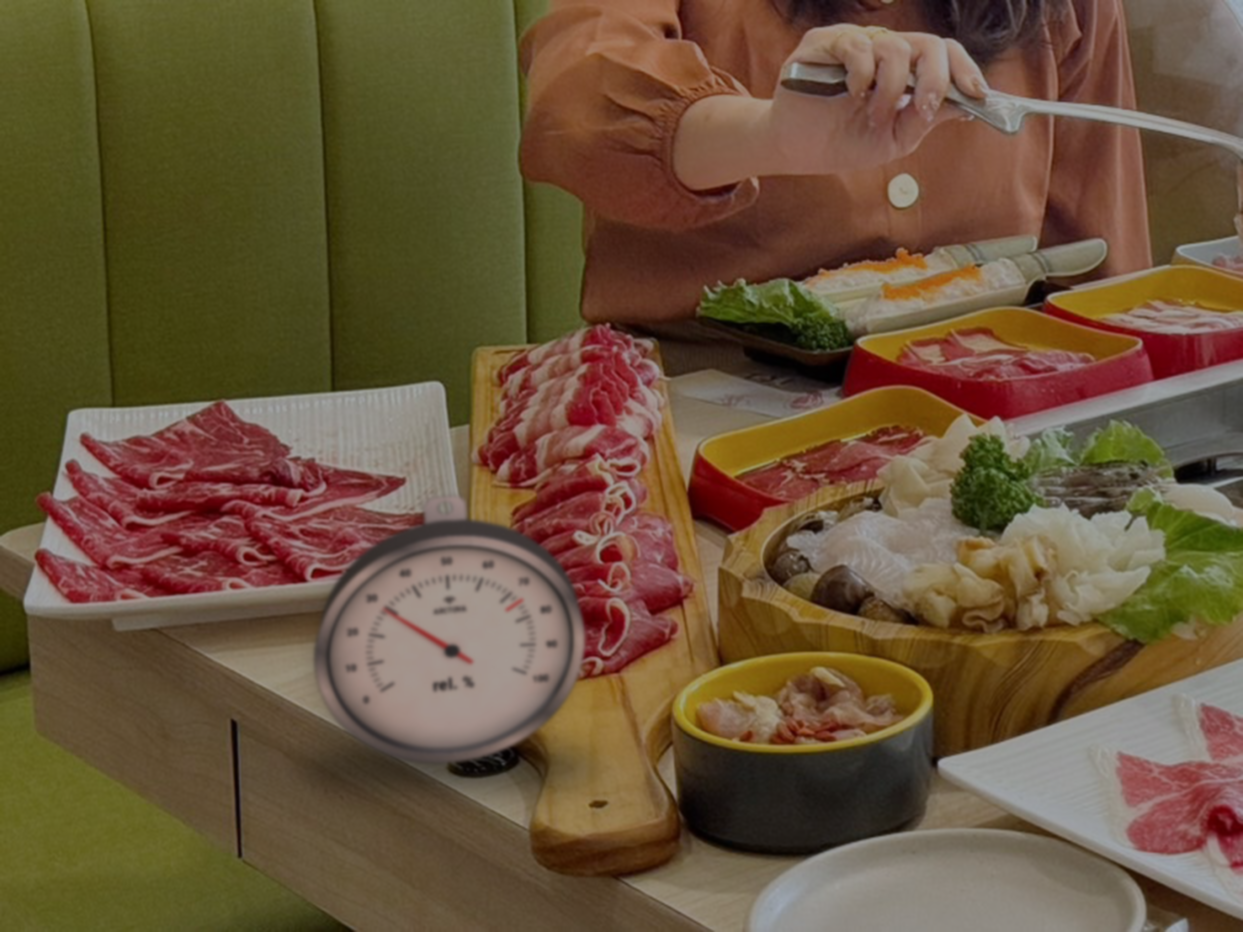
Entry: 30 %
